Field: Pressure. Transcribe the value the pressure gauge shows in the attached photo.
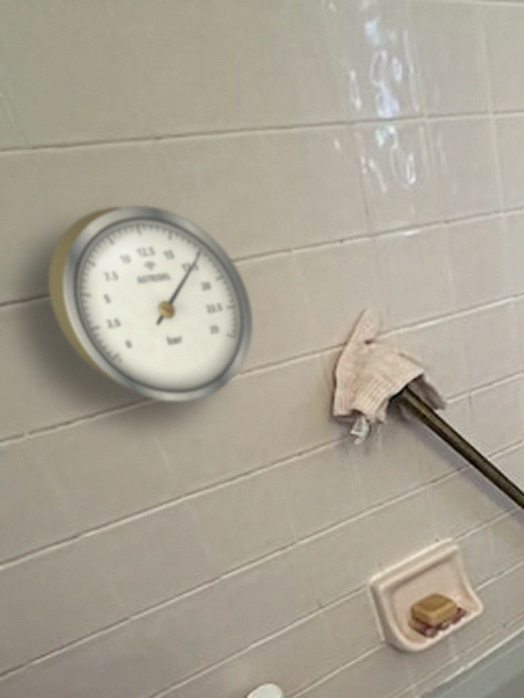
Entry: 17.5 bar
